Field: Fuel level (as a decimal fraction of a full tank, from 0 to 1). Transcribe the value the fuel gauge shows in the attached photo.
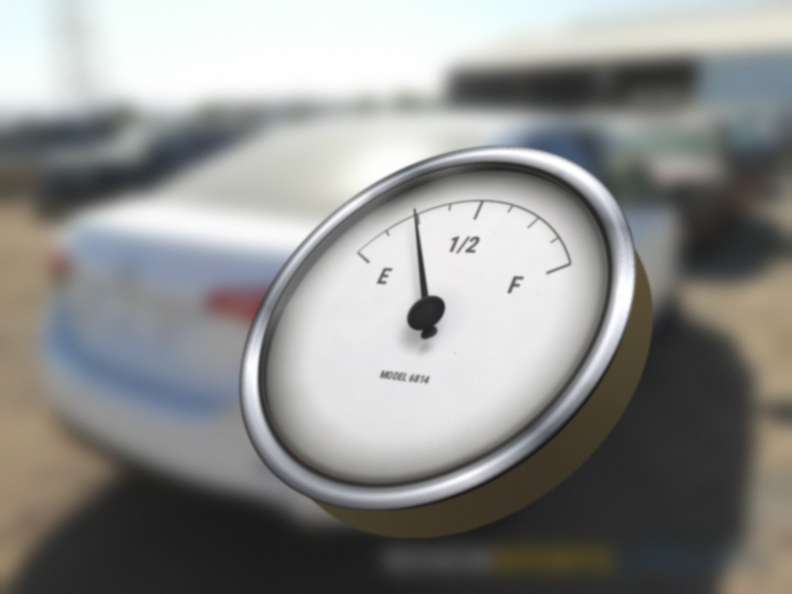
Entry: 0.25
